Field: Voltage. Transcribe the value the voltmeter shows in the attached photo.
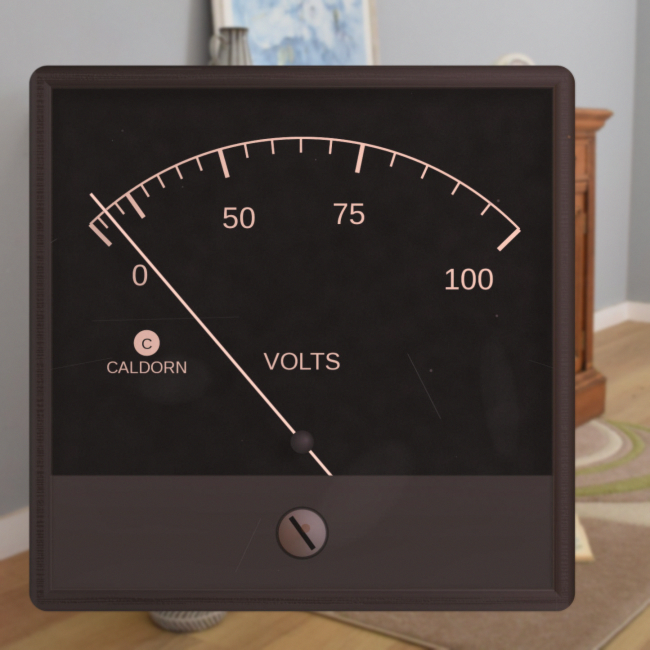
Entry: 15 V
